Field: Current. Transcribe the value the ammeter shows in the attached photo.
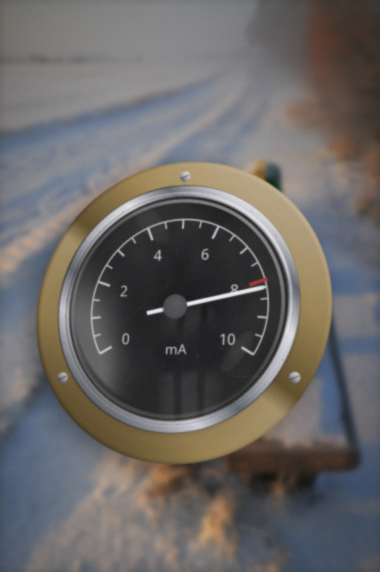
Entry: 8.25 mA
